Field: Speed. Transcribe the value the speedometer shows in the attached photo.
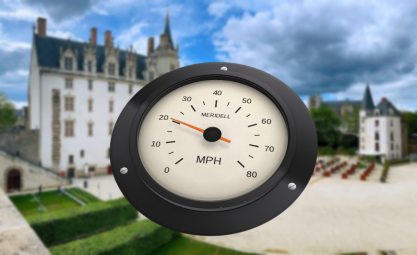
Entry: 20 mph
